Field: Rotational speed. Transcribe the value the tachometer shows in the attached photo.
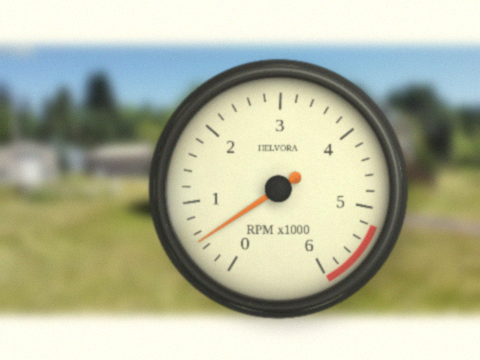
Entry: 500 rpm
